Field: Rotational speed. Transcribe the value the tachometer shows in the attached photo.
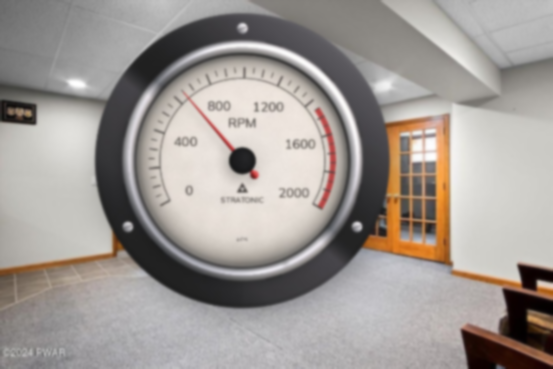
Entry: 650 rpm
